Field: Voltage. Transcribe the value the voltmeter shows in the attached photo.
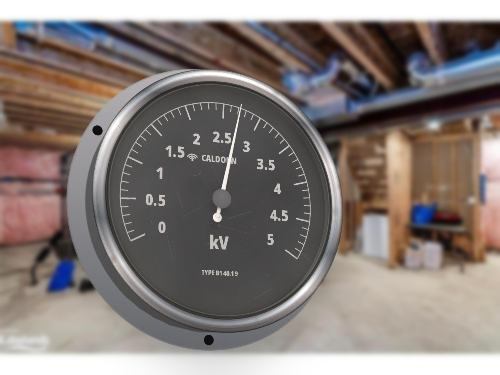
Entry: 2.7 kV
